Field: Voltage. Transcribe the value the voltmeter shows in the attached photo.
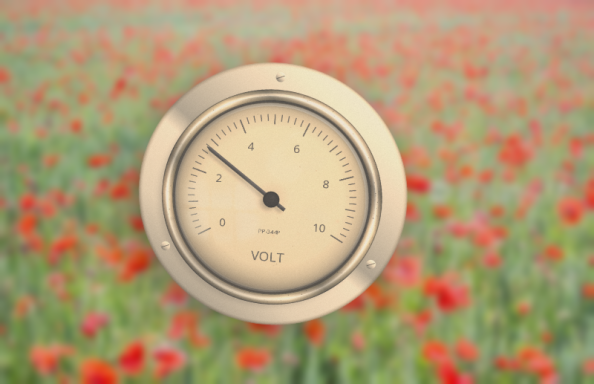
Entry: 2.8 V
